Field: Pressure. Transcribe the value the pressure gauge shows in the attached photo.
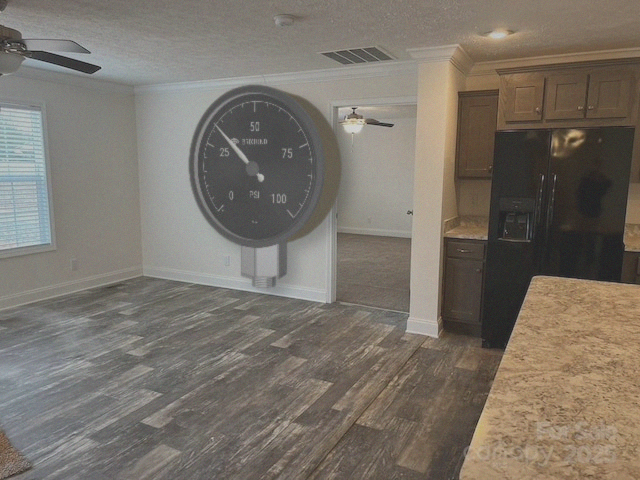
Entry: 32.5 psi
